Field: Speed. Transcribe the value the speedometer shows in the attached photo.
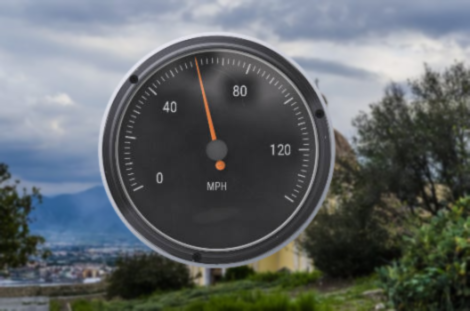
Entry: 60 mph
